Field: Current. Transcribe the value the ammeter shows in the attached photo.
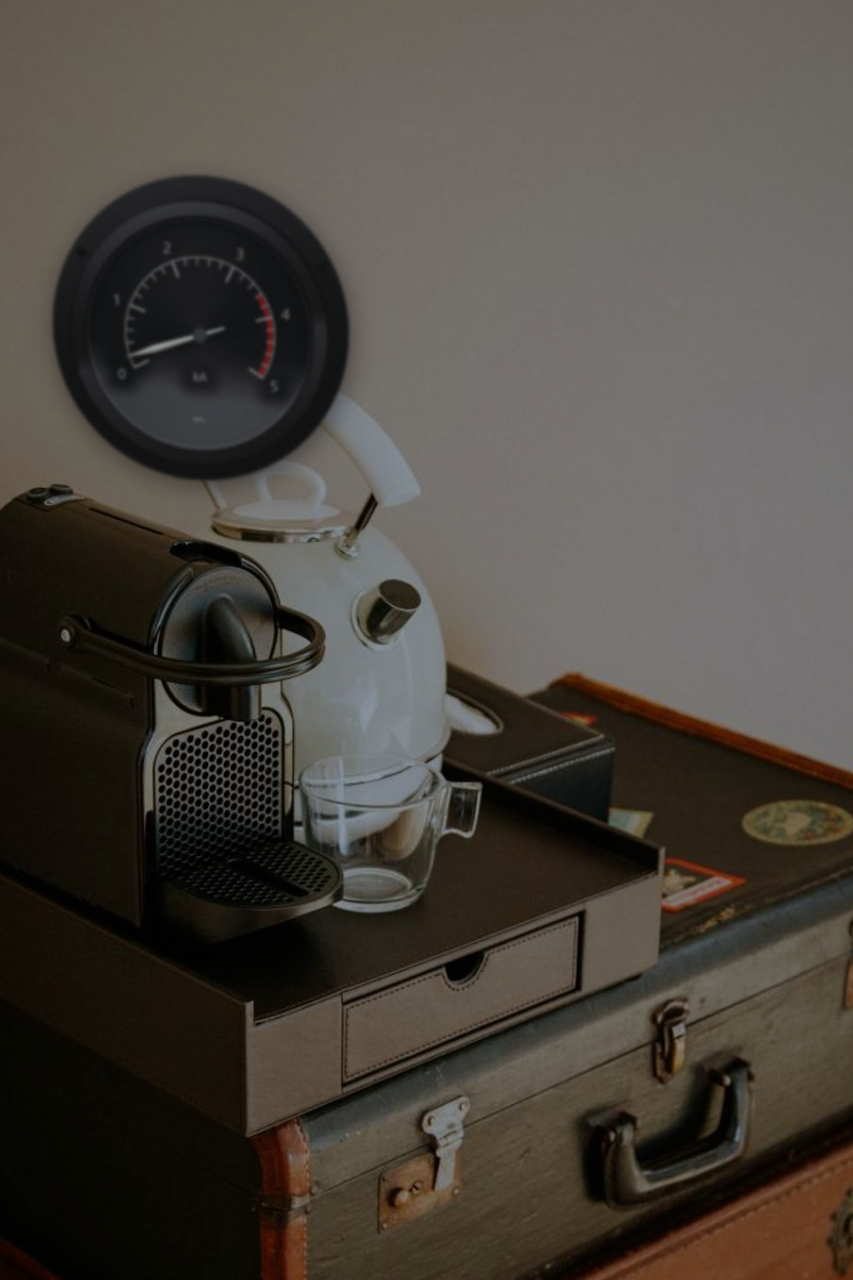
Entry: 0.2 kA
